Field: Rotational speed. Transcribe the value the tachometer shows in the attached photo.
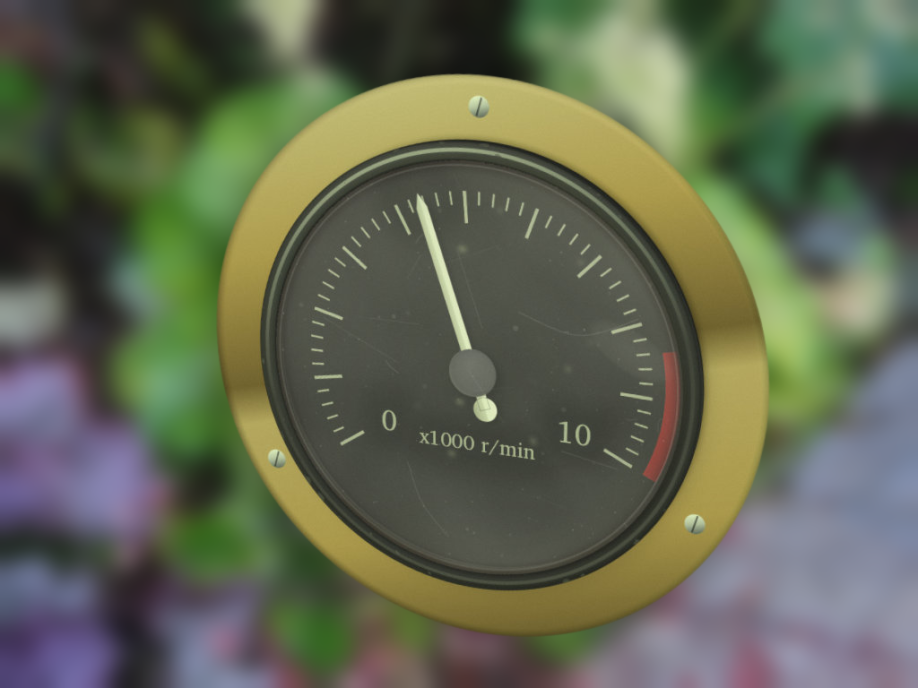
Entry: 4400 rpm
